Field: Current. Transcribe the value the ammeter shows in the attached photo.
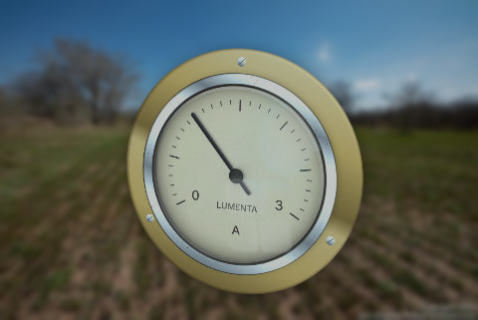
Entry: 1 A
